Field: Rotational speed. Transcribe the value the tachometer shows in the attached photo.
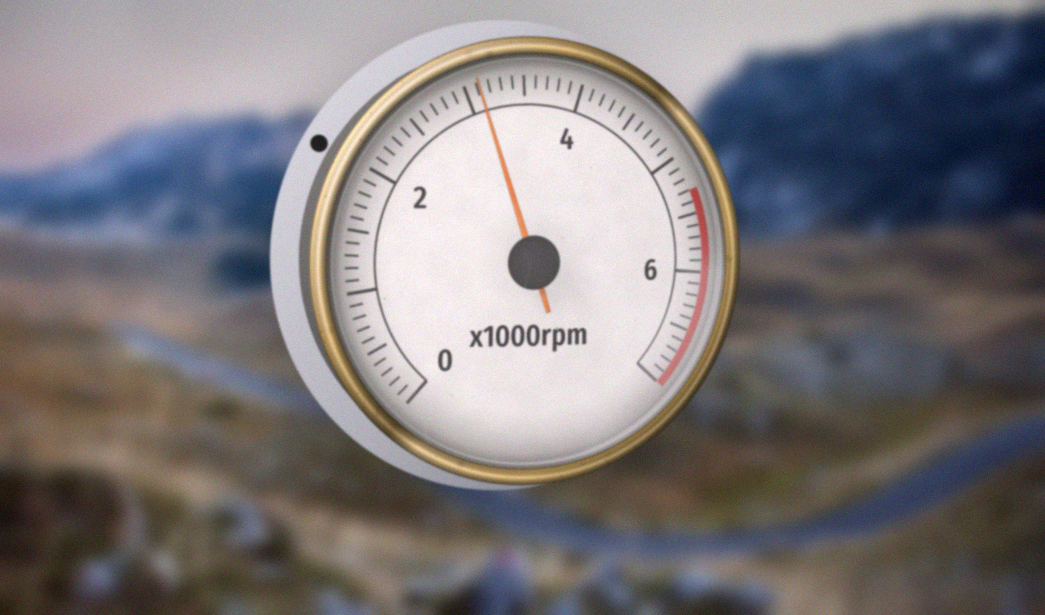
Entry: 3100 rpm
